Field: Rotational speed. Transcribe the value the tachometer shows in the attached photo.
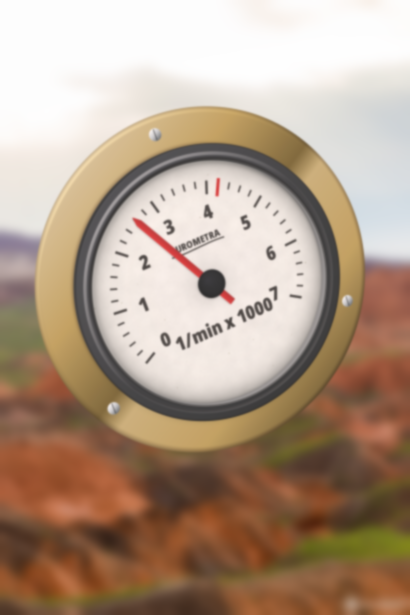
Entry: 2600 rpm
